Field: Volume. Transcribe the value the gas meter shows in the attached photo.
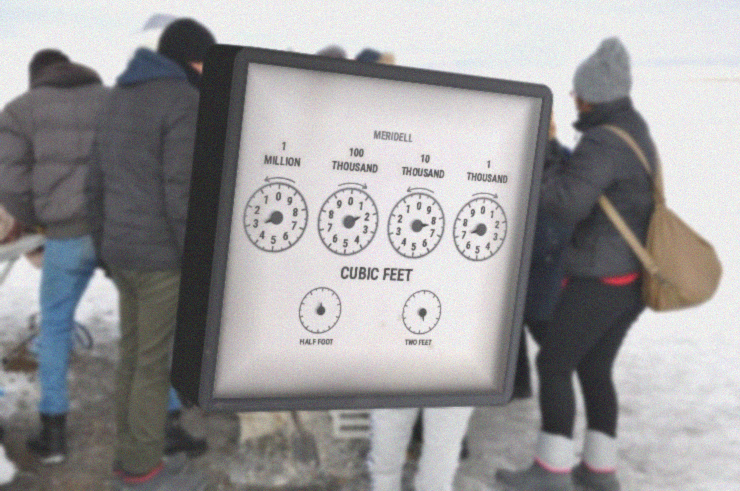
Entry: 317700 ft³
